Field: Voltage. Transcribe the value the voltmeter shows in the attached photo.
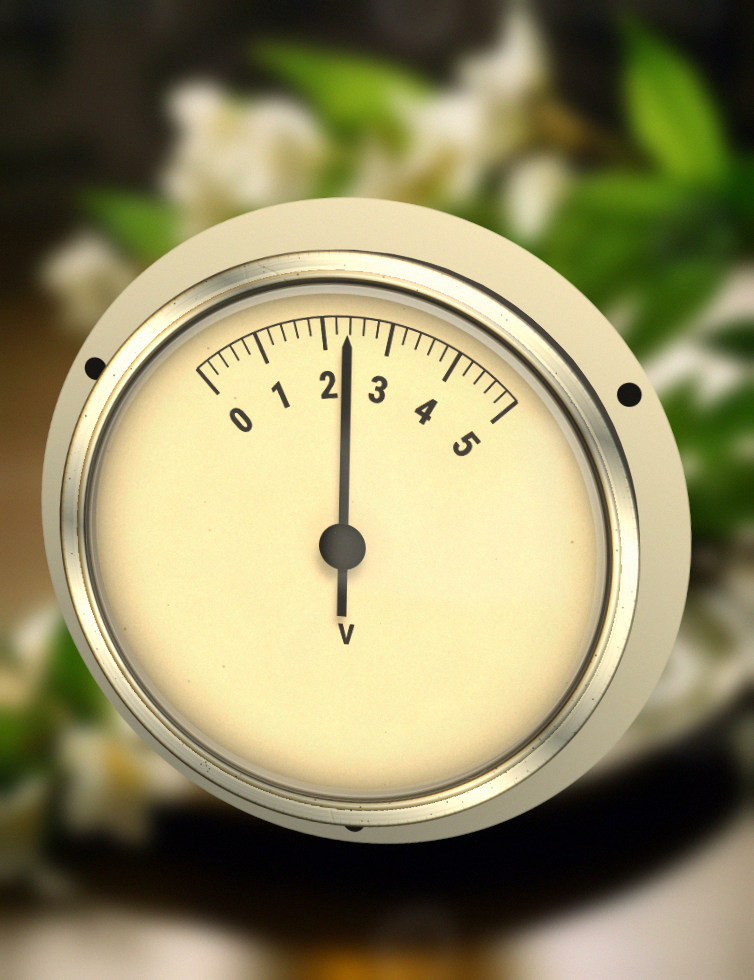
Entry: 2.4 V
